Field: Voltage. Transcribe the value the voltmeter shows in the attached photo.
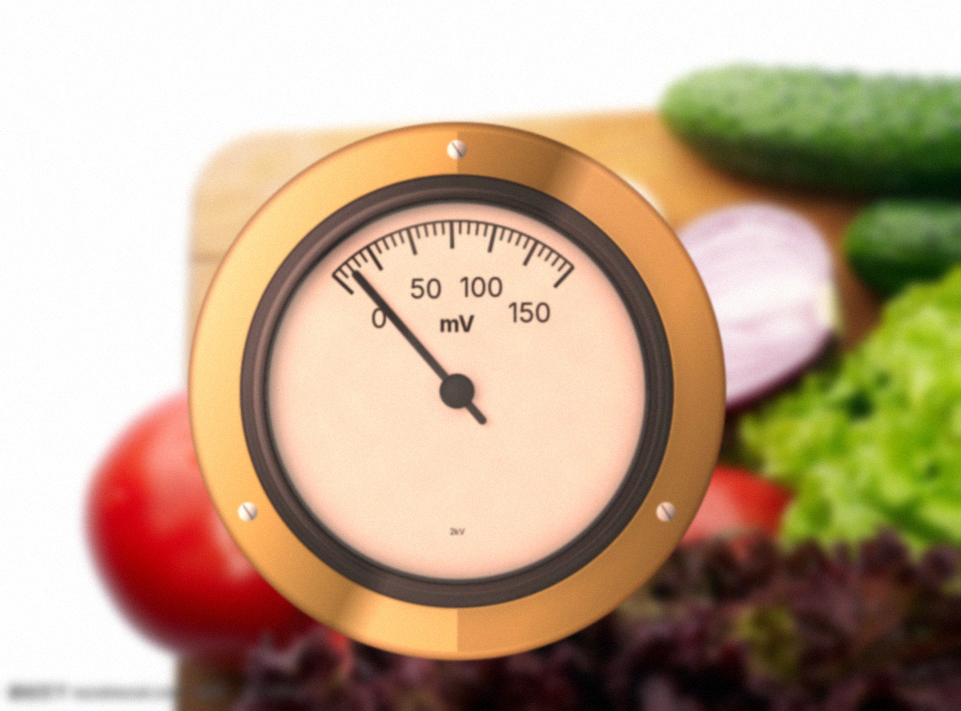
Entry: 10 mV
